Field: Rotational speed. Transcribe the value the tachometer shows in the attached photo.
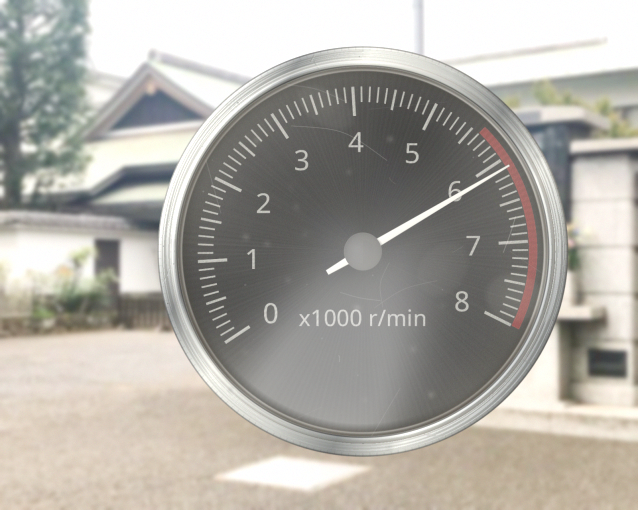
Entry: 6100 rpm
